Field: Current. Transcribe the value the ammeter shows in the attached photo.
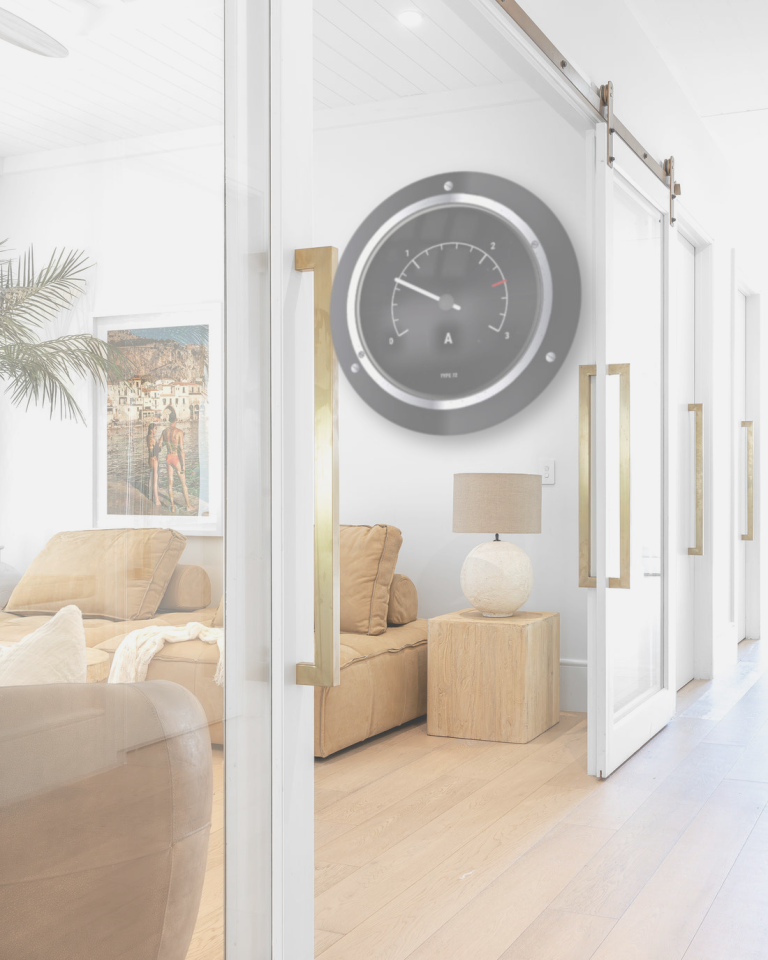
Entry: 0.7 A
